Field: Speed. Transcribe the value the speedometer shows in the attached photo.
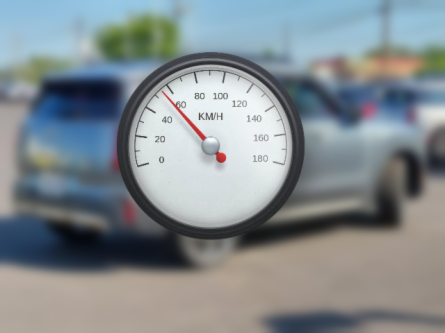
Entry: 55 km/h
